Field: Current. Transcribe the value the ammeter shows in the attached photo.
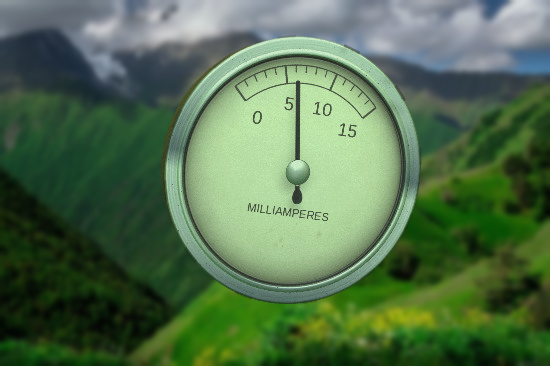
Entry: 6 mA
